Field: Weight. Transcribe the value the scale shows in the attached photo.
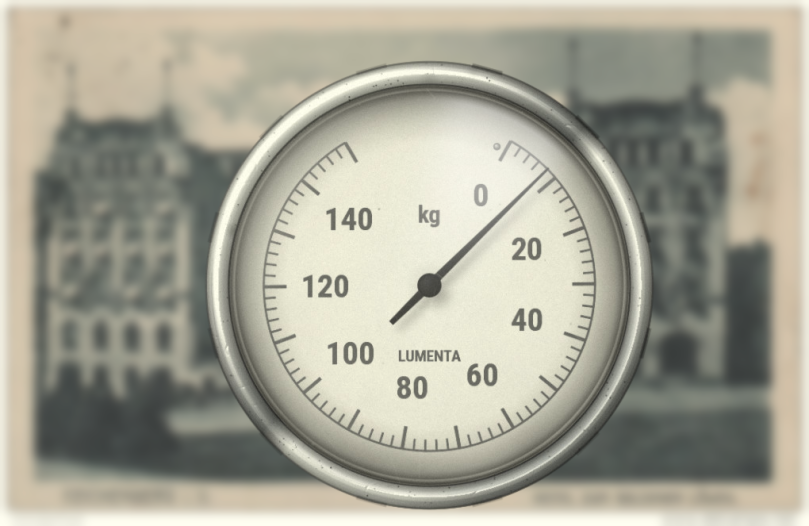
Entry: 8 kg
